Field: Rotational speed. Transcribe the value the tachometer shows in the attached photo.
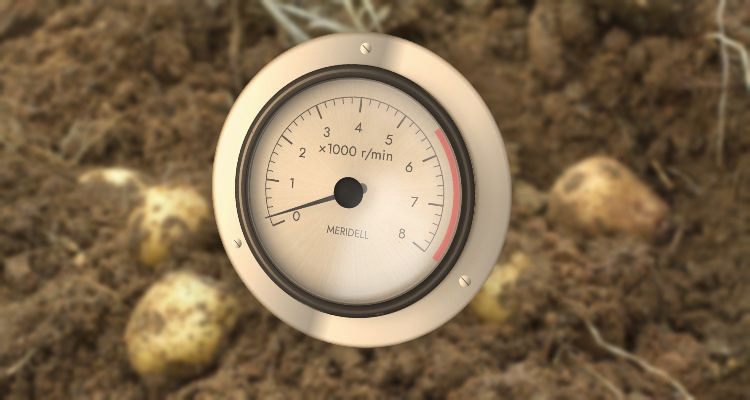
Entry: 200 rpm
